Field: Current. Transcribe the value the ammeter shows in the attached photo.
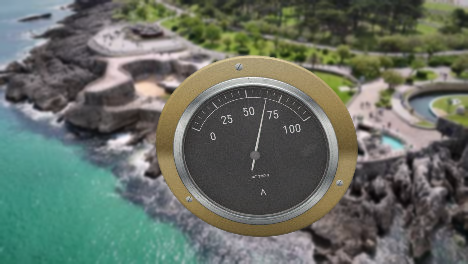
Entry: 65 A
